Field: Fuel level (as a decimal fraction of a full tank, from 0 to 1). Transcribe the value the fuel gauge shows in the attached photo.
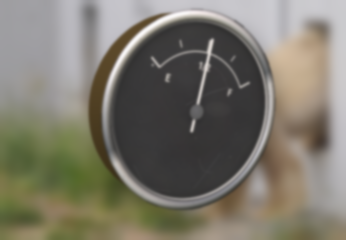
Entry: 0.5
